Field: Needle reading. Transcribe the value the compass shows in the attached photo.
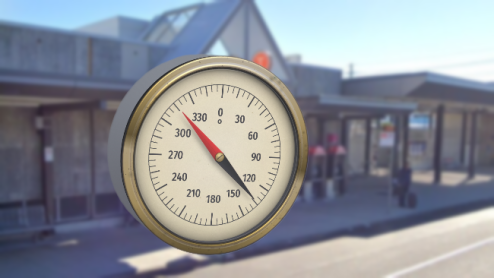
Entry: 315 °
